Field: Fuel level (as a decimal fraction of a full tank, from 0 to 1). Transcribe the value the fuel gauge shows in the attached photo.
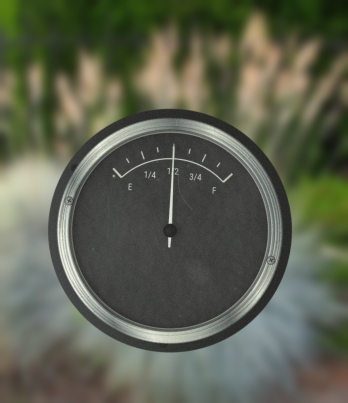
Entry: 0.5
